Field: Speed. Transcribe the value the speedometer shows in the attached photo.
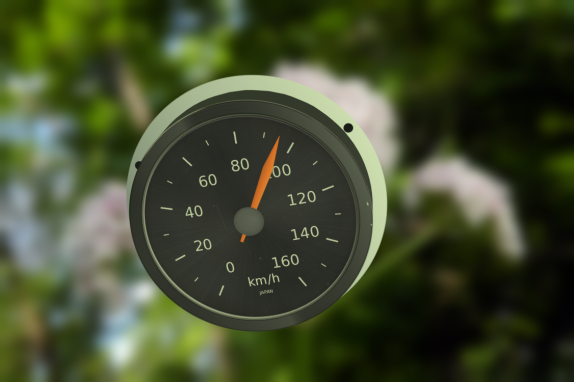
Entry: 95 km/h
